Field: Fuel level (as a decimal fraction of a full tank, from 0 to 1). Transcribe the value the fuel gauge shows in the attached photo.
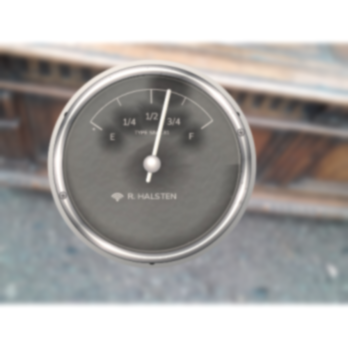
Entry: 0.625
